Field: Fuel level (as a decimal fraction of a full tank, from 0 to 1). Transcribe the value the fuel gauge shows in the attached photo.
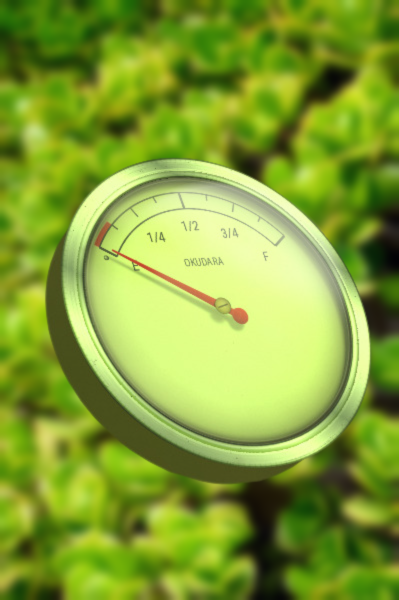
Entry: 0
